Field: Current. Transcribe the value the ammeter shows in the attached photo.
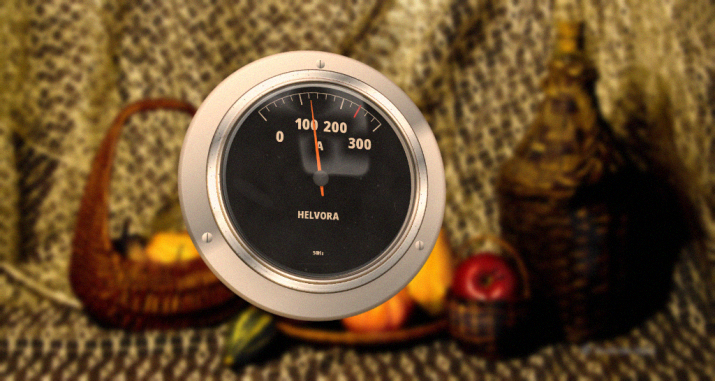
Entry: 120 A
